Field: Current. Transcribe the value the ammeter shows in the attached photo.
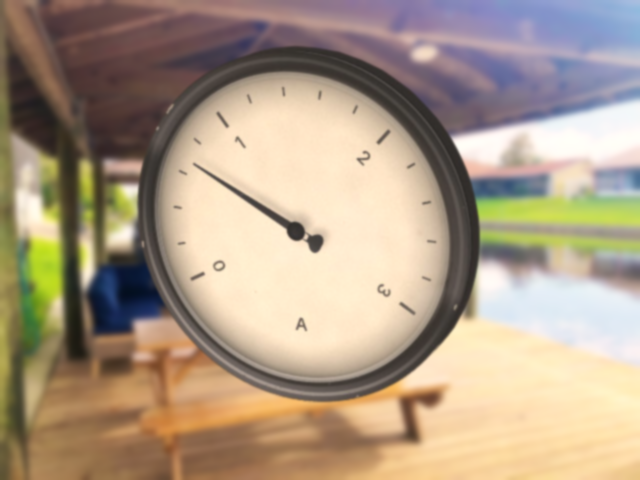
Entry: 0.7 A
